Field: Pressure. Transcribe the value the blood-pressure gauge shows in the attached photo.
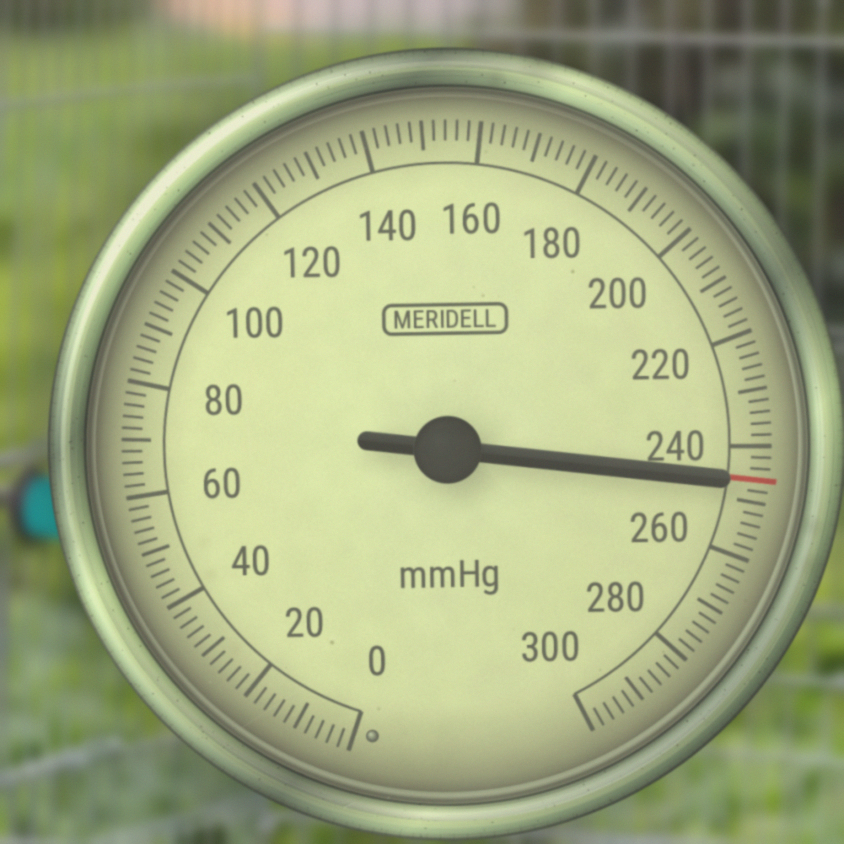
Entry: 246 mmHg
